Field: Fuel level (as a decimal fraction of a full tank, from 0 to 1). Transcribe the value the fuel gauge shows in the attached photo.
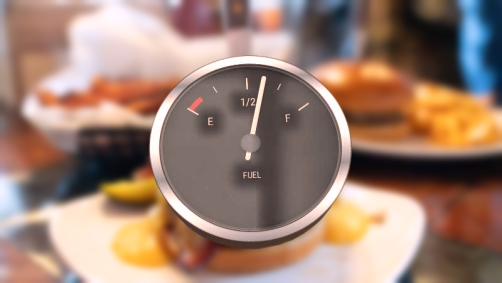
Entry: 0.625
